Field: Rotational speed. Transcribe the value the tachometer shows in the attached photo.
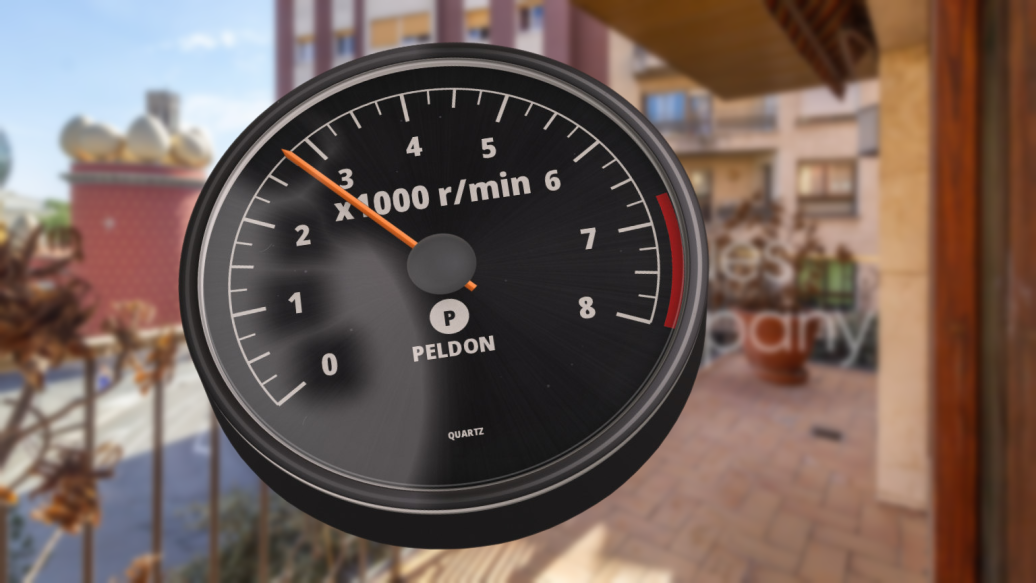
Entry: 2750 rpm
